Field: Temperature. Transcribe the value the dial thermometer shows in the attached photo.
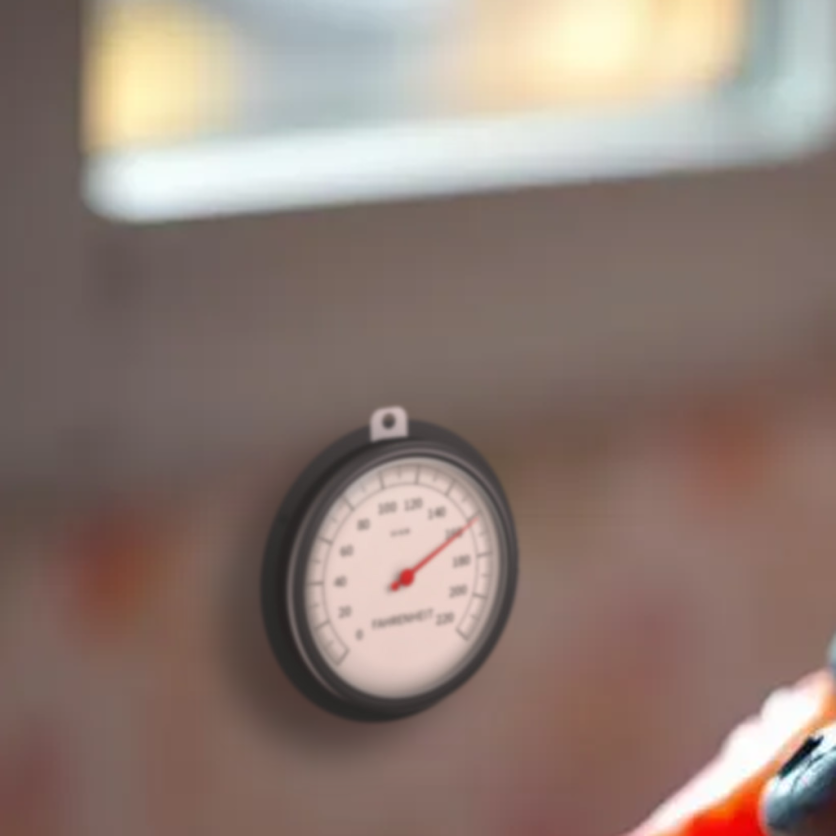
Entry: 160 °F
